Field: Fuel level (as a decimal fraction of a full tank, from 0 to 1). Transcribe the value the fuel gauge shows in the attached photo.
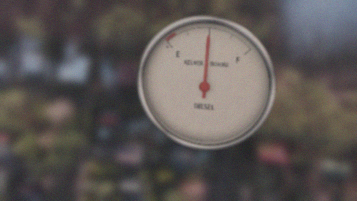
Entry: 0.5
